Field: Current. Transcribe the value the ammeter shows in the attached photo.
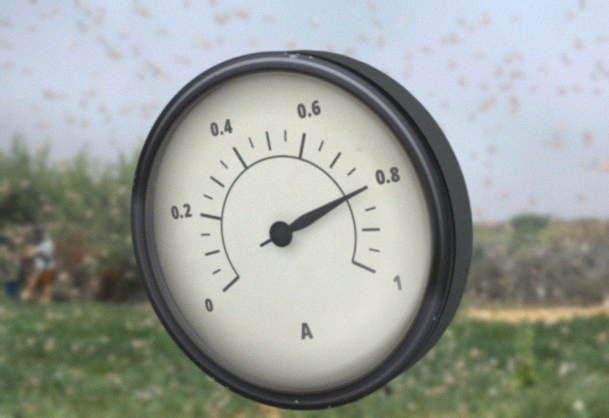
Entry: 0.8 A
